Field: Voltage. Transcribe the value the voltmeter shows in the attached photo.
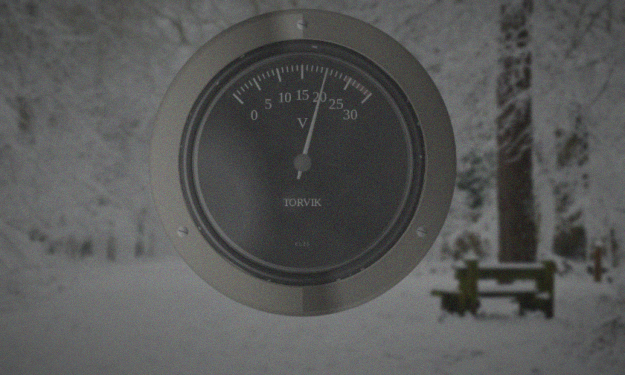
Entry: 20 V
